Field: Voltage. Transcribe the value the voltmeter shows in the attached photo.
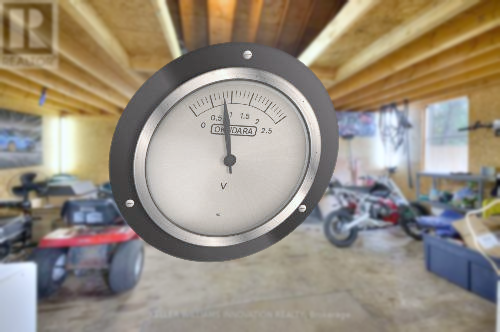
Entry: 0.8 V
